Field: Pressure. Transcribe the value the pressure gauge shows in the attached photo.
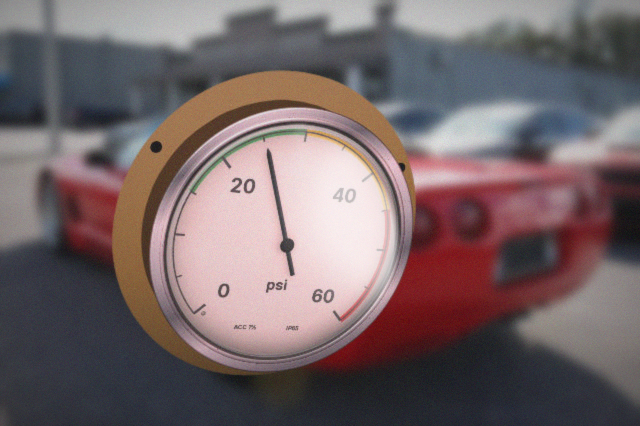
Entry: 25 psi
